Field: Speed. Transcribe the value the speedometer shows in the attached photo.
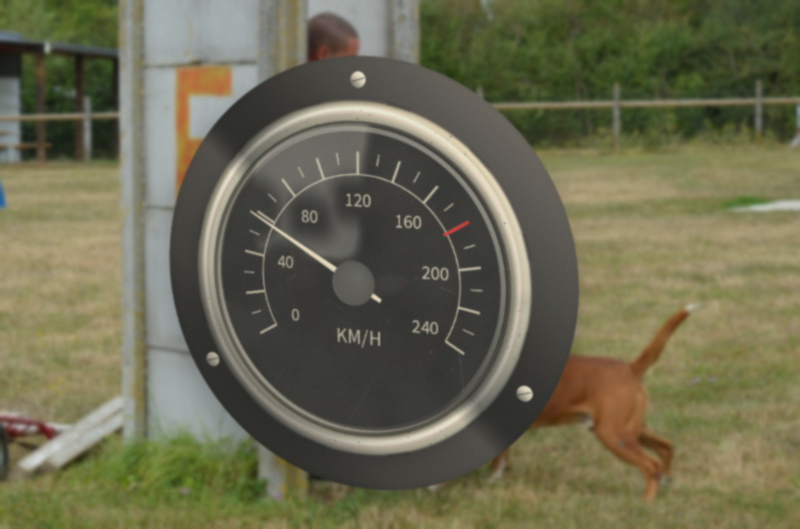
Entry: 60 km/h
